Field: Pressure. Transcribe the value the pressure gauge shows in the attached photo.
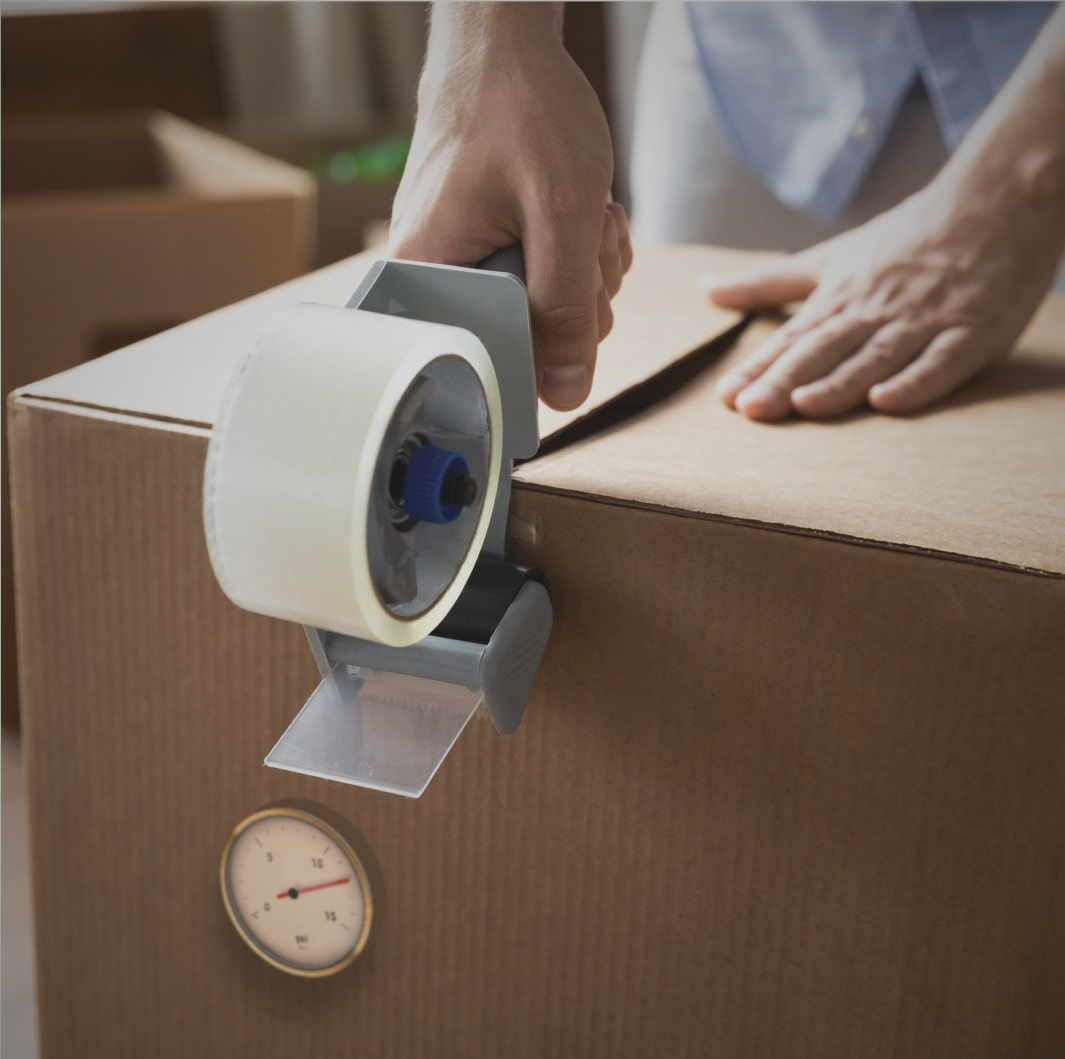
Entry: 12 psi
